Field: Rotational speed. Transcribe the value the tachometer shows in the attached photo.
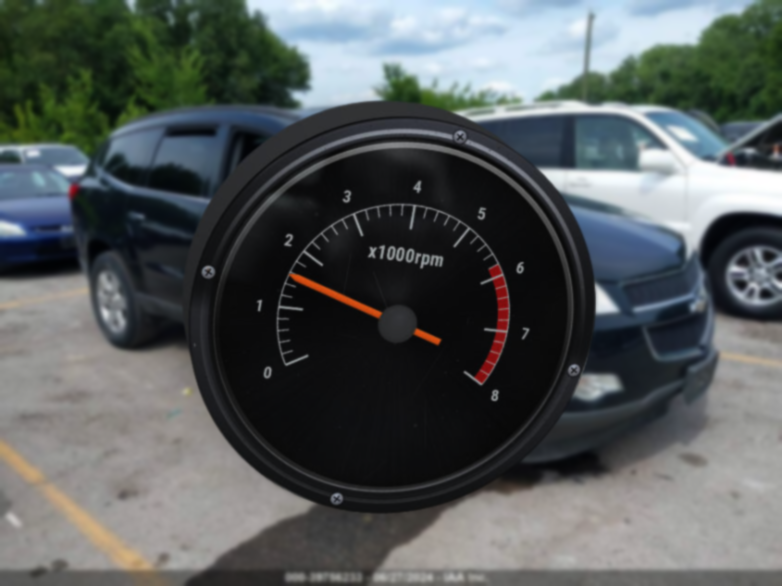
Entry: 1600 rpm
